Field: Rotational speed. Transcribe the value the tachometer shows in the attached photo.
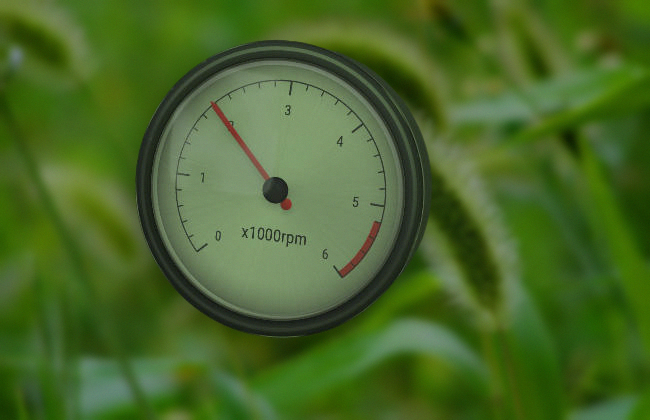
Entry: 2000 rpm
